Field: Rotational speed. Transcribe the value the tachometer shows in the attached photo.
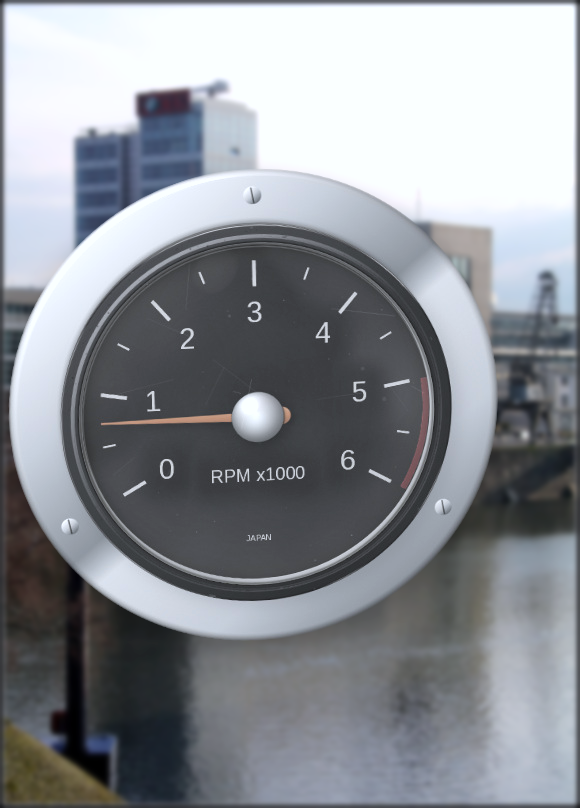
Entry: 750 rpm
